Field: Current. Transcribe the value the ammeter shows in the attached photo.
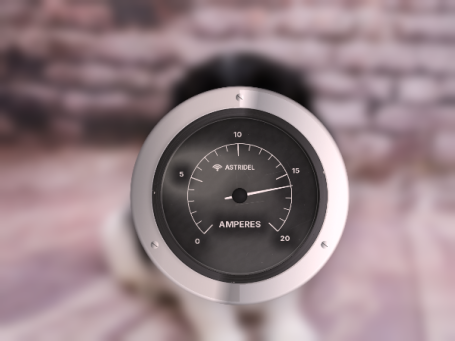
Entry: 16 A
